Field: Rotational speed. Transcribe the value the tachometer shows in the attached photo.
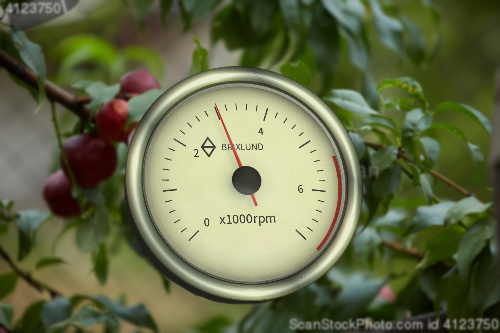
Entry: 3000 rpm
